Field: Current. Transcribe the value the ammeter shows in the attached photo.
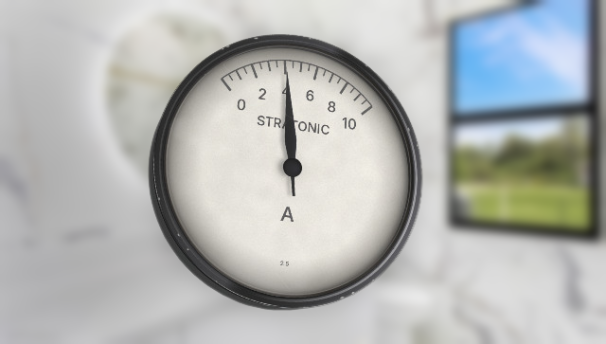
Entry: 4 A
